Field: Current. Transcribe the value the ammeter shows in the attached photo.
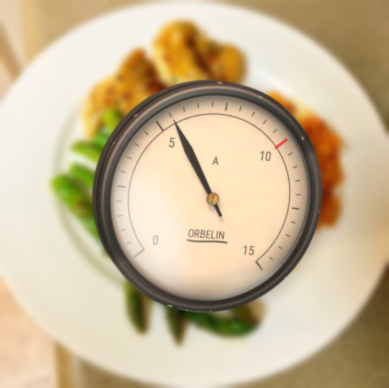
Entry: 5.5 A
